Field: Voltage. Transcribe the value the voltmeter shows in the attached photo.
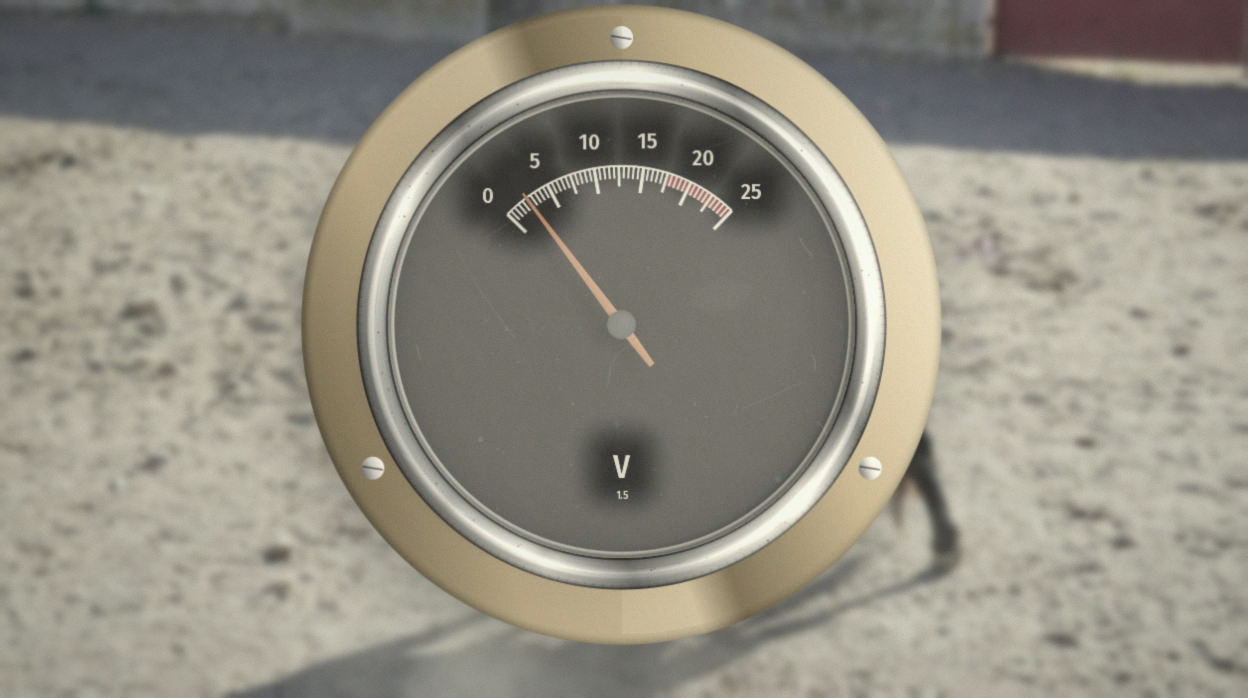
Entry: 2.5 V
